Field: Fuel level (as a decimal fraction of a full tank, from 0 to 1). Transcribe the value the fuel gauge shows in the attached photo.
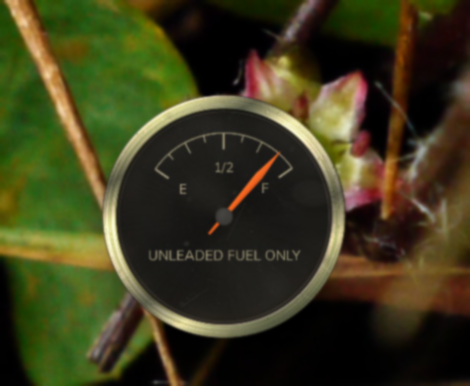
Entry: 0.875
